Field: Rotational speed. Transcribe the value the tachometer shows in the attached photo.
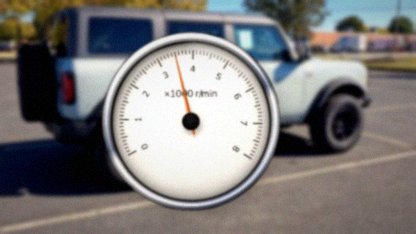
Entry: 3500 rpm
